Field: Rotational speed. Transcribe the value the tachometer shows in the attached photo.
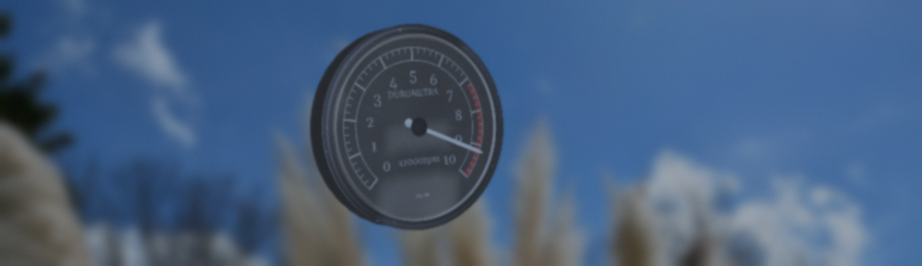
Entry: 9200 rpm
